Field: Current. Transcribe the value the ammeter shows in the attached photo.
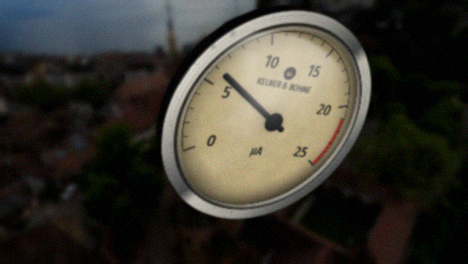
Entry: 6 µA
